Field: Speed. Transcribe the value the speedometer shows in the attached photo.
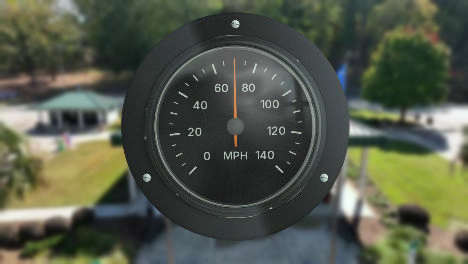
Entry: 70 mph
